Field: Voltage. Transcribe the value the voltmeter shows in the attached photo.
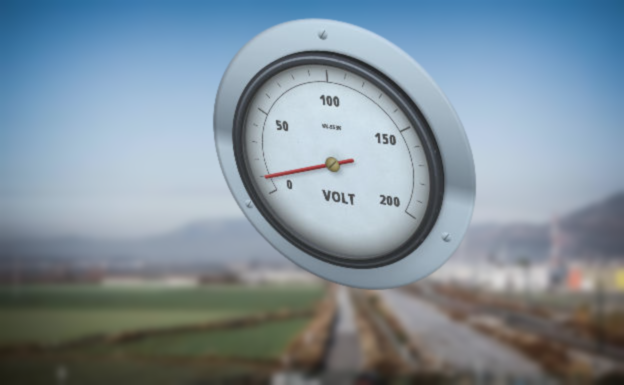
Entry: 10 V
